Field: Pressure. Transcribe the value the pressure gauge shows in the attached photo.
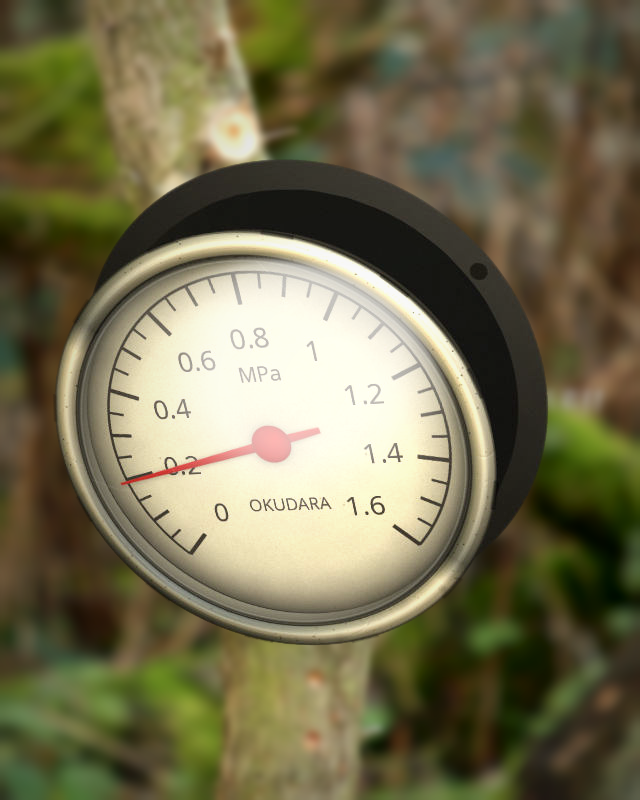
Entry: 0.2 MPa
